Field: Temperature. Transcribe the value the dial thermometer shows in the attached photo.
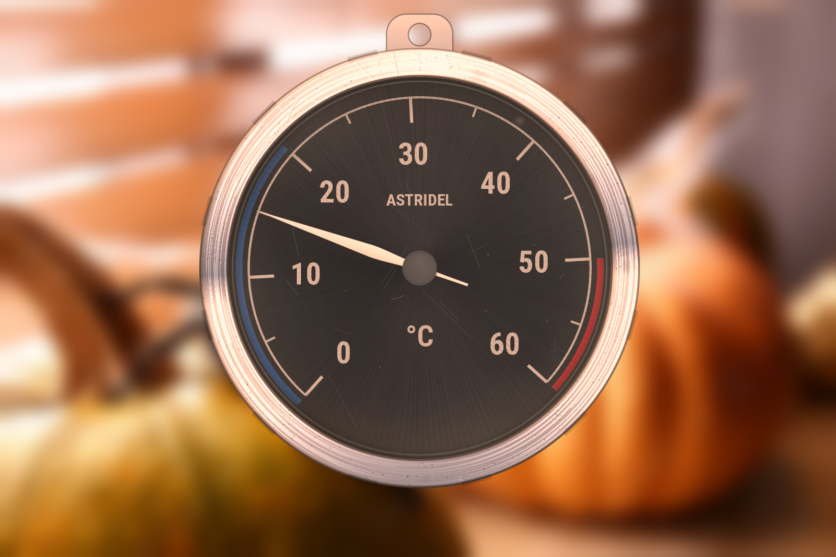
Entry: 15 °C
